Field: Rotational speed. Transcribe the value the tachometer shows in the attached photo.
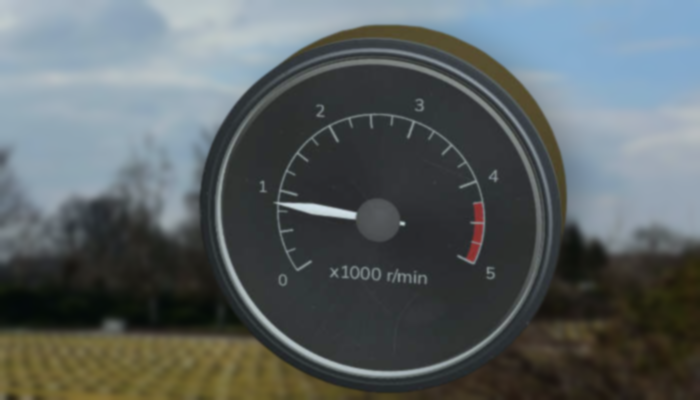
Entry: 875 rpm
